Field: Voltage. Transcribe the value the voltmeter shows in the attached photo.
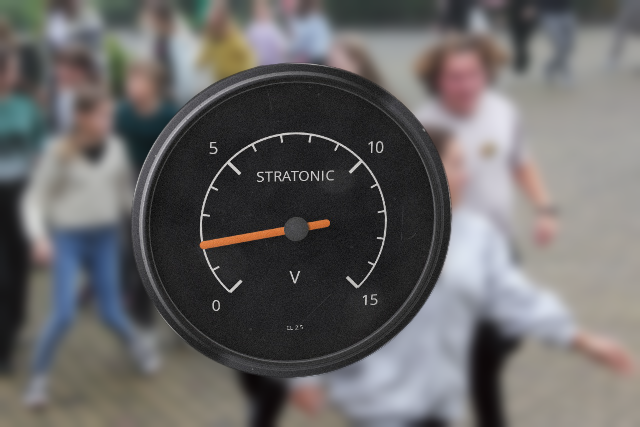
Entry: 2 V
